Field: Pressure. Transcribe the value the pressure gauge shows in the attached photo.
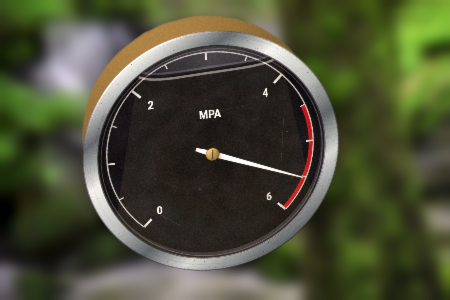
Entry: 5.5 MPa
